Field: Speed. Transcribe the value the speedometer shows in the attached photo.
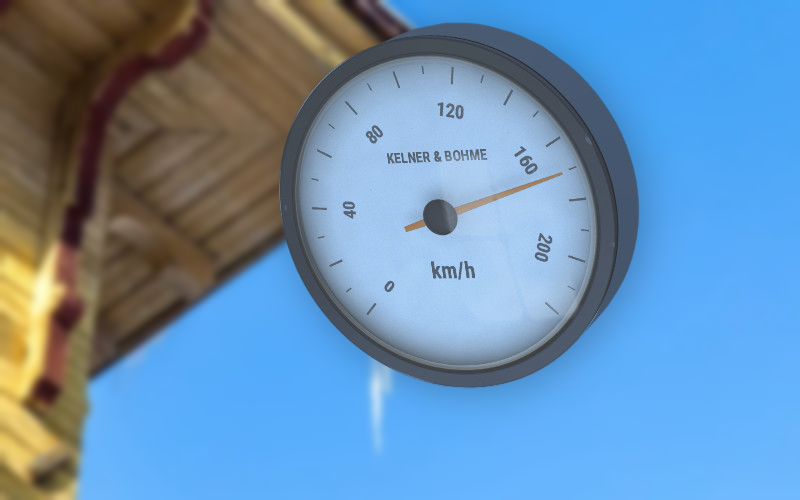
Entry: 170 km/h
